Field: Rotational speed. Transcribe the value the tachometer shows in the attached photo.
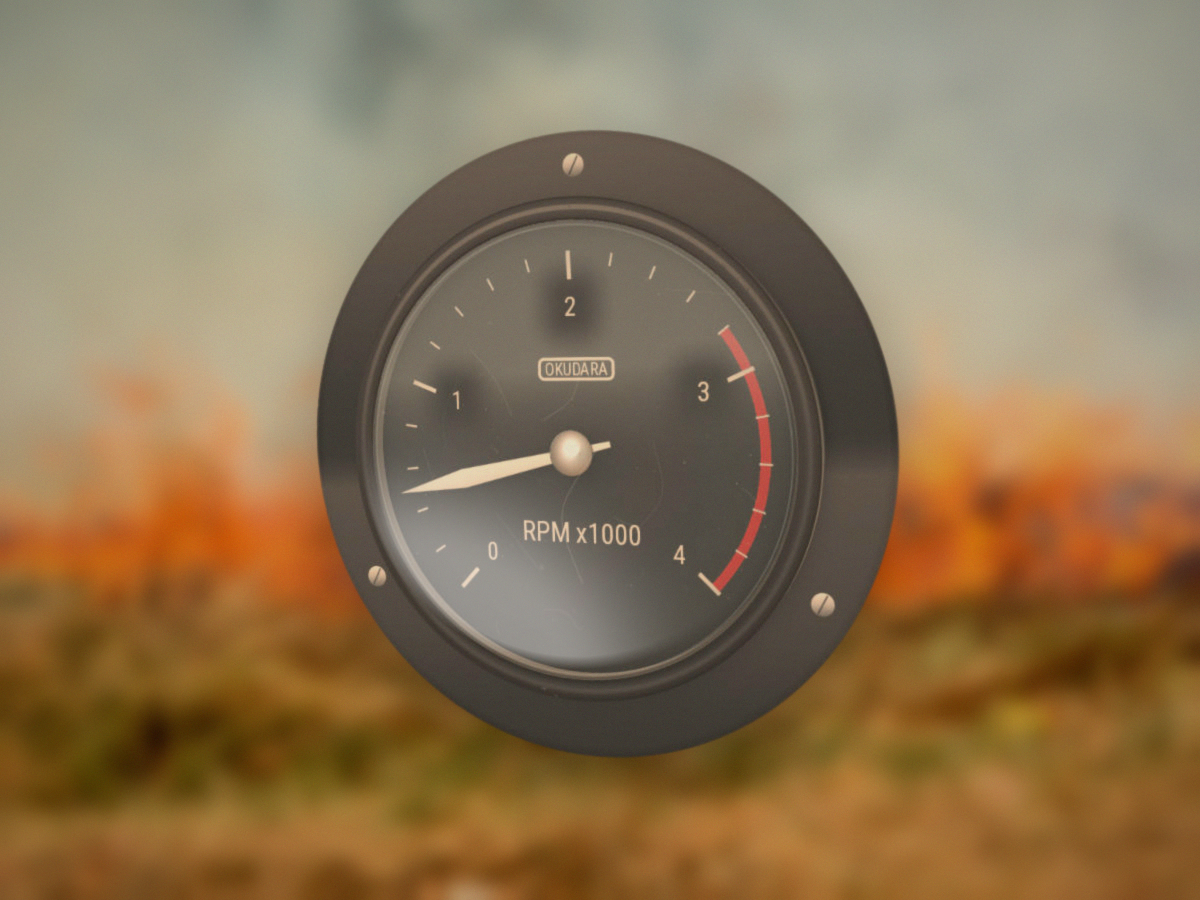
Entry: 500 rpm
